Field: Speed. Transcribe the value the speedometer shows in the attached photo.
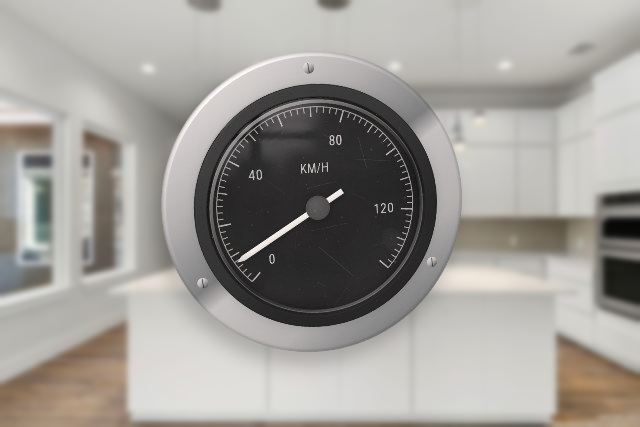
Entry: 8 km/h
